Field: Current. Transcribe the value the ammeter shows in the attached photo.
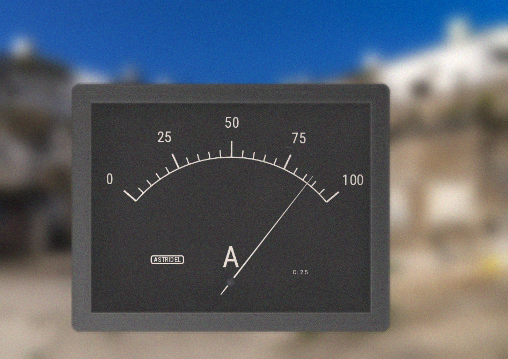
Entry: 87.5 A
